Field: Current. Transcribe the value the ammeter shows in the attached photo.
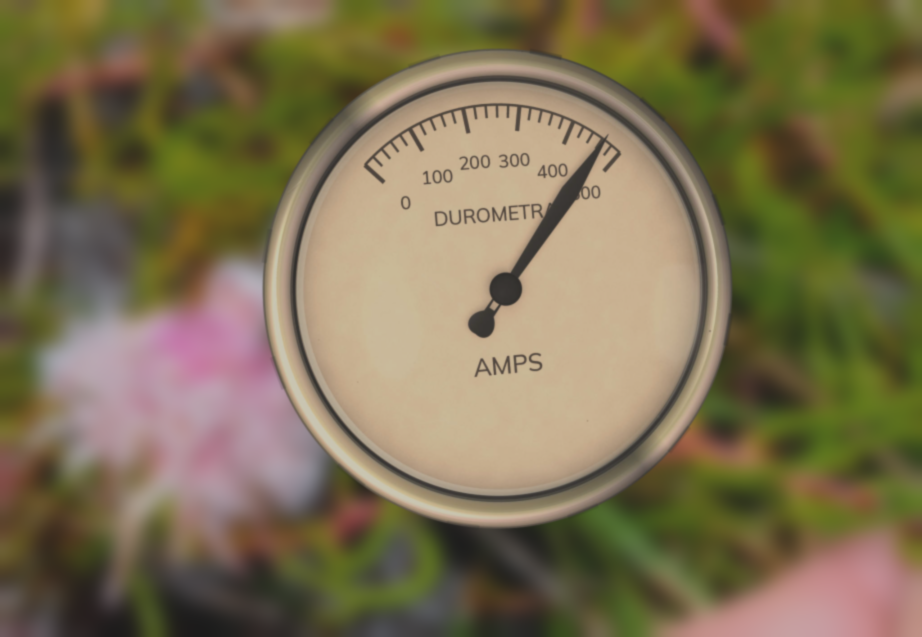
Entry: 460 A
